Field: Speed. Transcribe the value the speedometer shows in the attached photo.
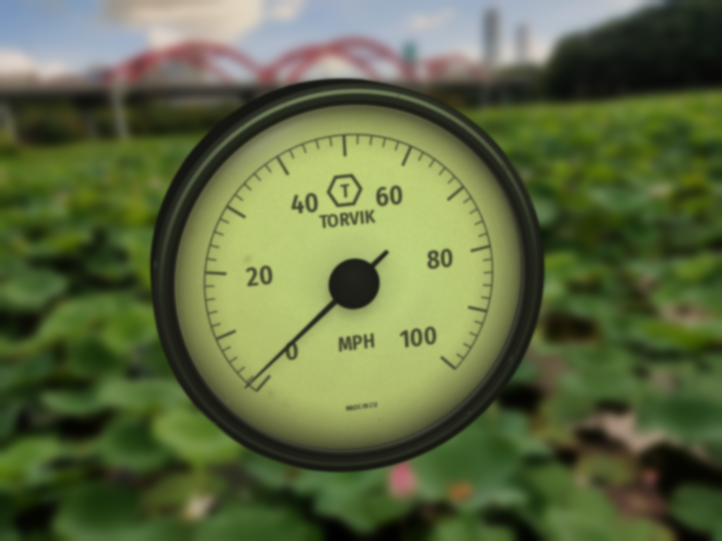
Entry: 2 mph
